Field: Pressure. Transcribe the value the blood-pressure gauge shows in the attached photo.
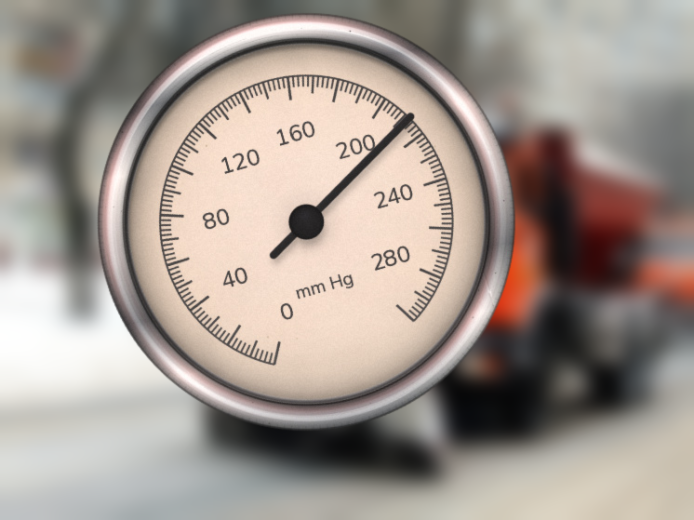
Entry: 212 mmHg
